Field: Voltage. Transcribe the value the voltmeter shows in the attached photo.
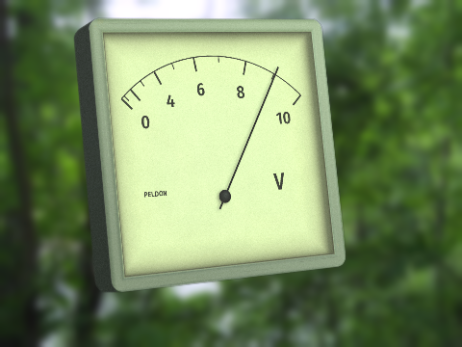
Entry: 9 V
